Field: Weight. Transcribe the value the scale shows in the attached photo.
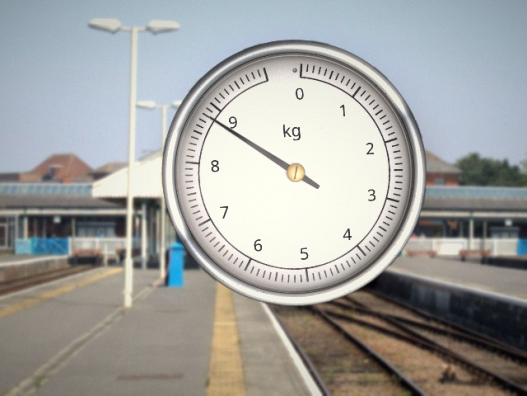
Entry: 8.8 kg
